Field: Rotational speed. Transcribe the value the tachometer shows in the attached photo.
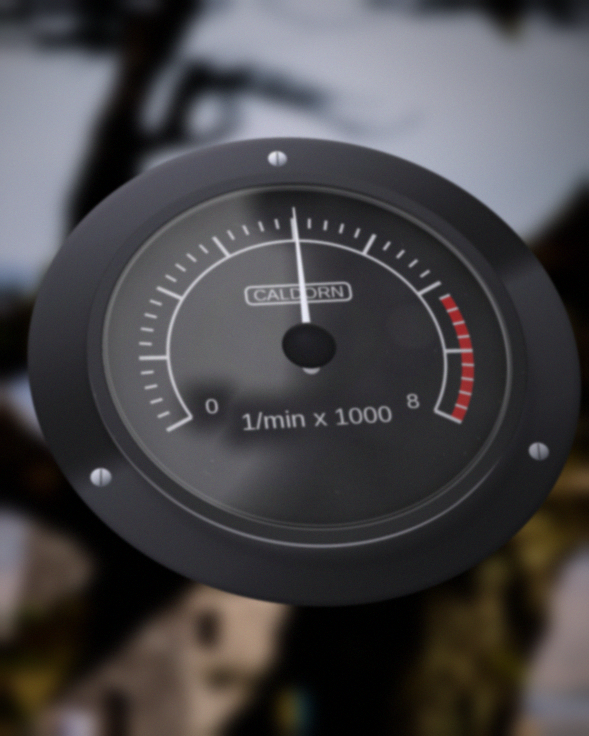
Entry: 4000 rpm
